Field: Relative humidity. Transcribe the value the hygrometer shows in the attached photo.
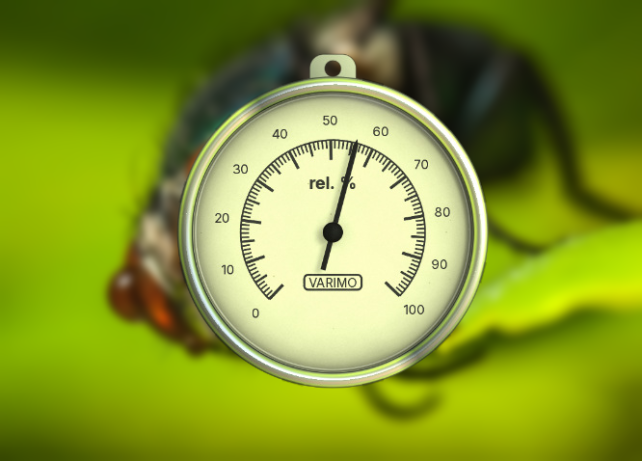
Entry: 56 %
